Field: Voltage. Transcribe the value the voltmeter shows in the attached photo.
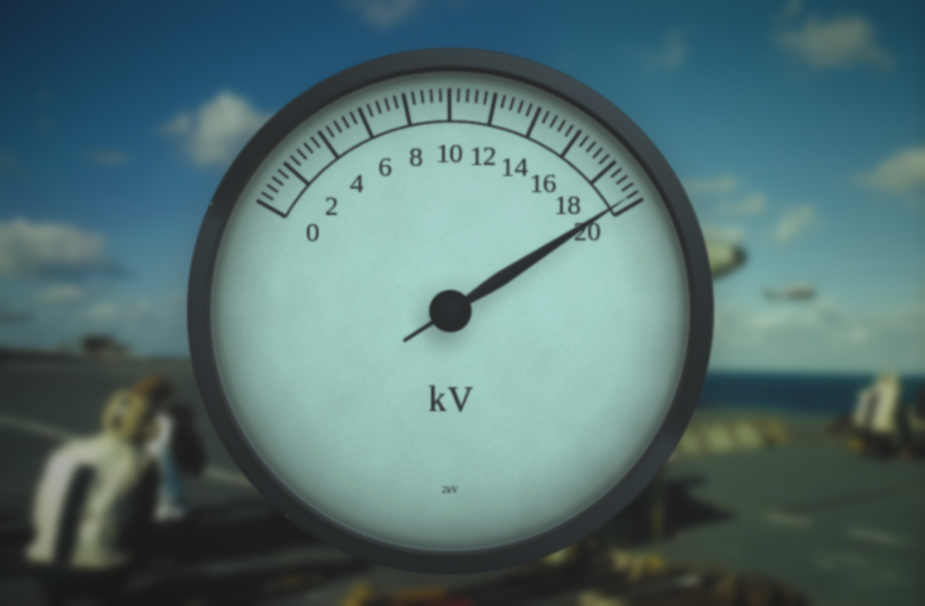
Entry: 19.6 kV
